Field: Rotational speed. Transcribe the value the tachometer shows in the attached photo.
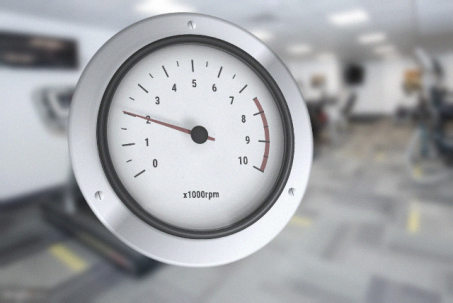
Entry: 2000 rpm
